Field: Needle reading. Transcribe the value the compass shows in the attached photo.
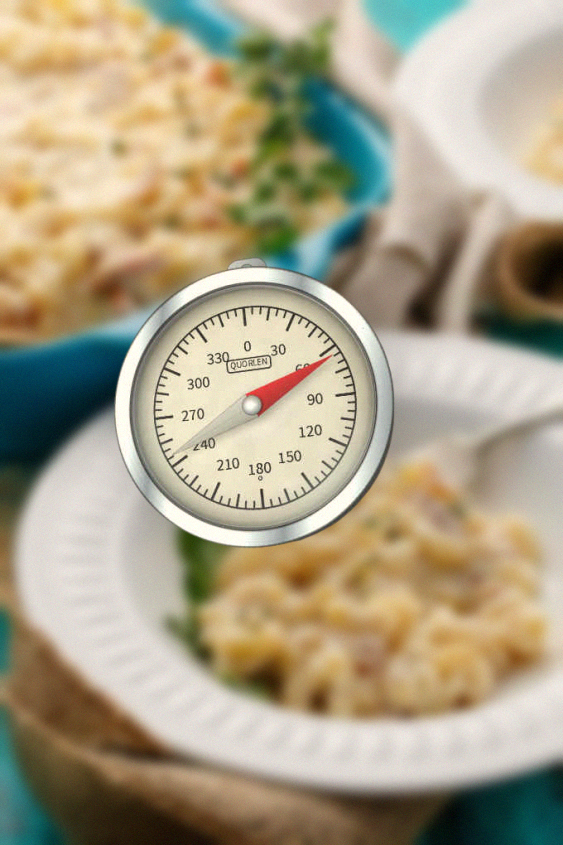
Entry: 65 °
